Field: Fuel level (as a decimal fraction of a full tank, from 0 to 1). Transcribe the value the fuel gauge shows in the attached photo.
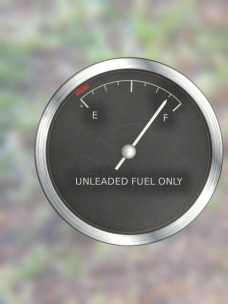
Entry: 0.875
